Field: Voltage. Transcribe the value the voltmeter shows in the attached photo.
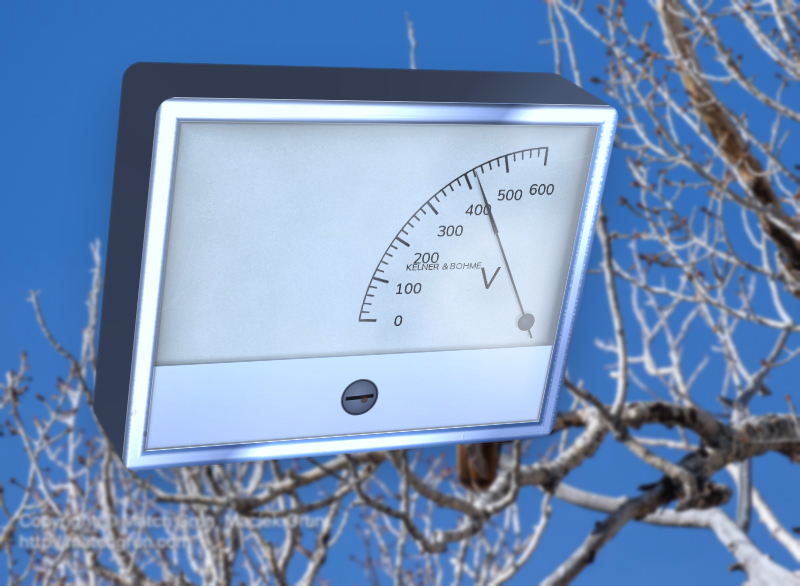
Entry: 420 V
